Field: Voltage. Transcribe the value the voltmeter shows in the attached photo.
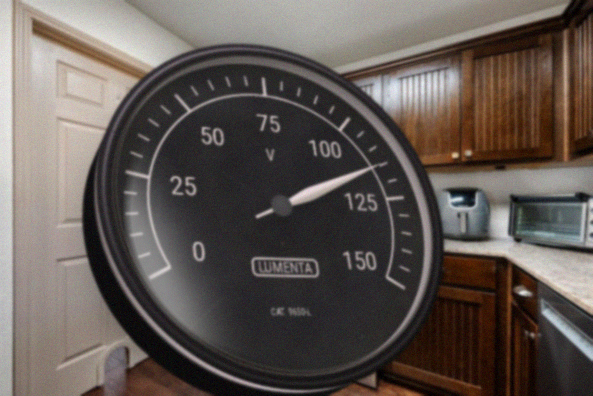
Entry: 115 V
